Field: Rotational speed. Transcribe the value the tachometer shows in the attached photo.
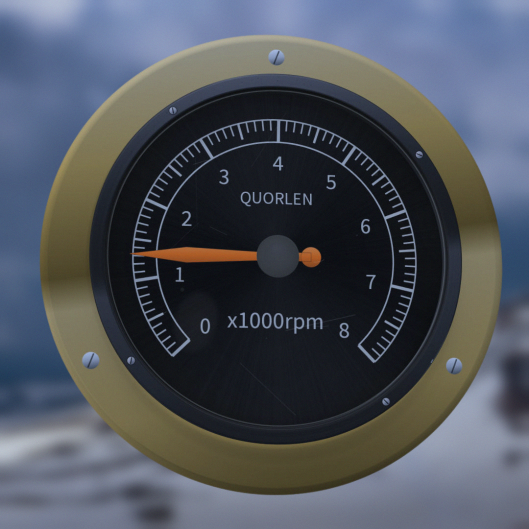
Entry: 1300 rpm
